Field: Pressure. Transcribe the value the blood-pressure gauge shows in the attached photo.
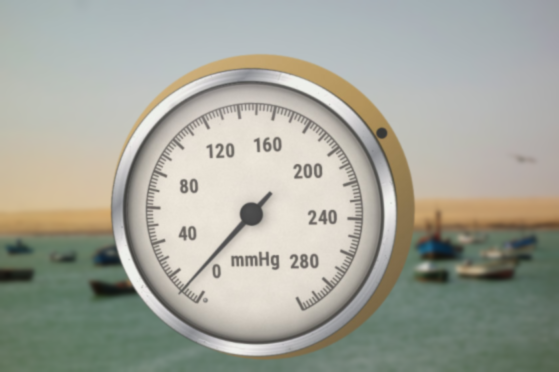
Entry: 10 mmHg
